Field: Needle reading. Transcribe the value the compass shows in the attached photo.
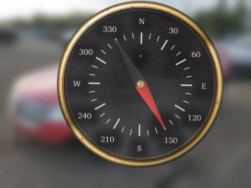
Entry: 150 °
